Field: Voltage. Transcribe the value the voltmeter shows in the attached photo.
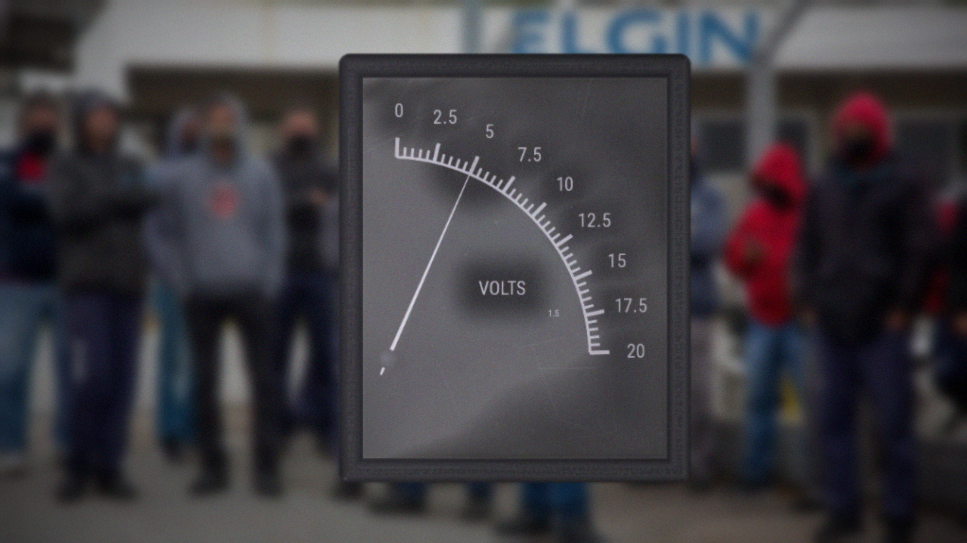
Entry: 5 V
